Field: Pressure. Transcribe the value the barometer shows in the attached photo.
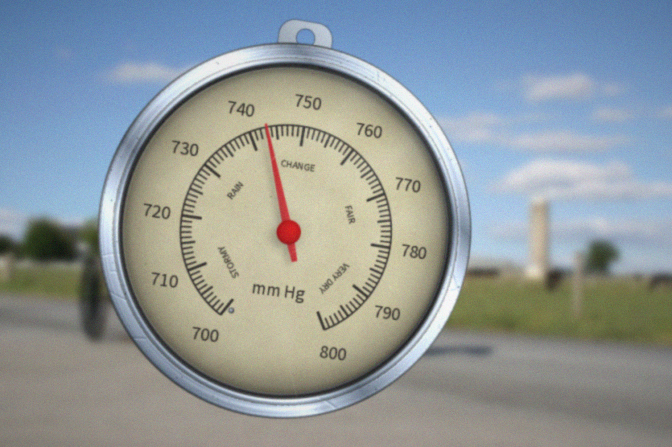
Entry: 743 mmHg
